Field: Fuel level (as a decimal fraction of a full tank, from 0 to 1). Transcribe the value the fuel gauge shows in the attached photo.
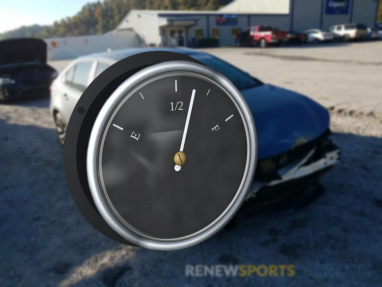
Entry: 0.625
